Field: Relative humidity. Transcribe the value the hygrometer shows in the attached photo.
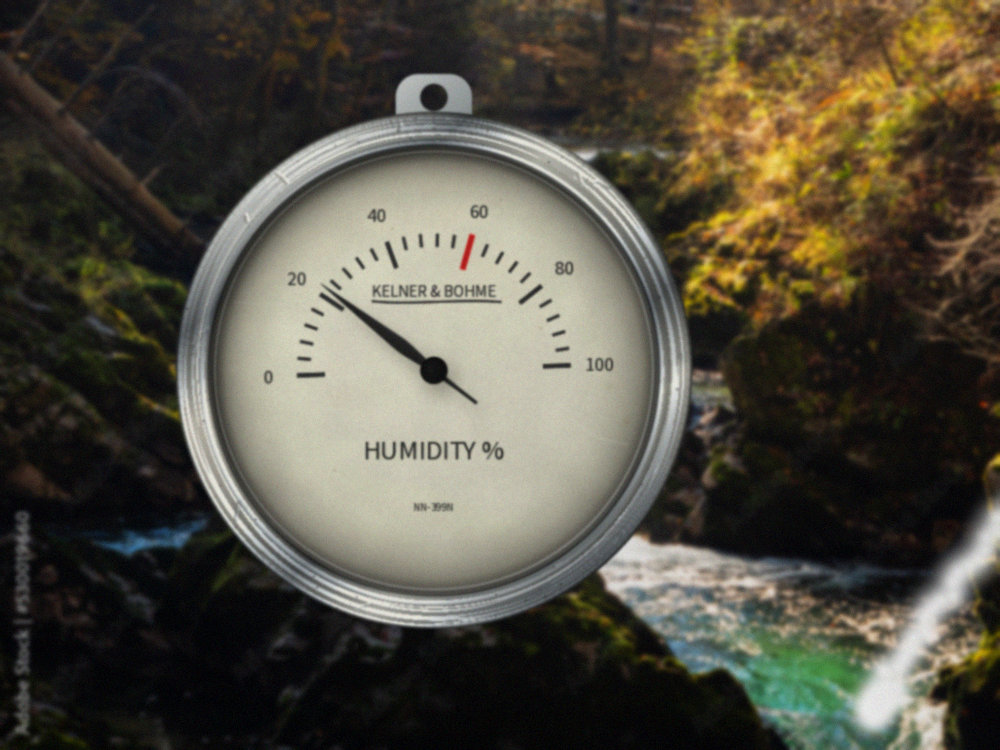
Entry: 22 %
